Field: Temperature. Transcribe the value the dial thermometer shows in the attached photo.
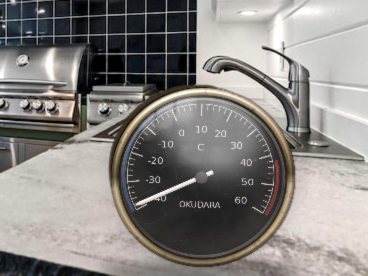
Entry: -38 °C
